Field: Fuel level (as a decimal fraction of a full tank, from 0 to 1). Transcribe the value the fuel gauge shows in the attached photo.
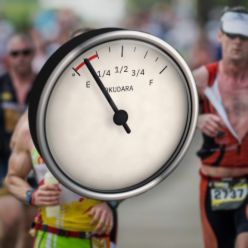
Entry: 0.125
